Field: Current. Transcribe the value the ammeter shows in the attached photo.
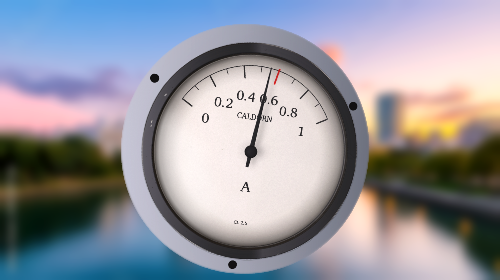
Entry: 0.55 A
